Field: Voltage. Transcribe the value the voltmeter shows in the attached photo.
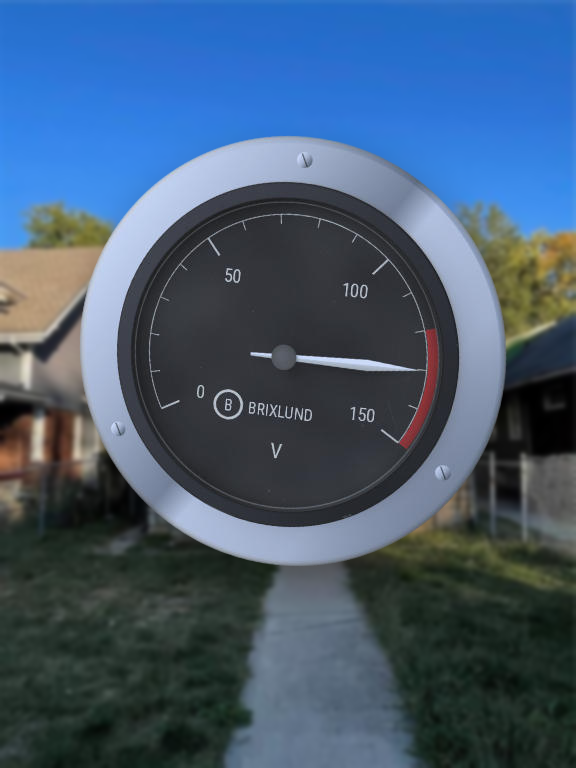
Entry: 130 V
